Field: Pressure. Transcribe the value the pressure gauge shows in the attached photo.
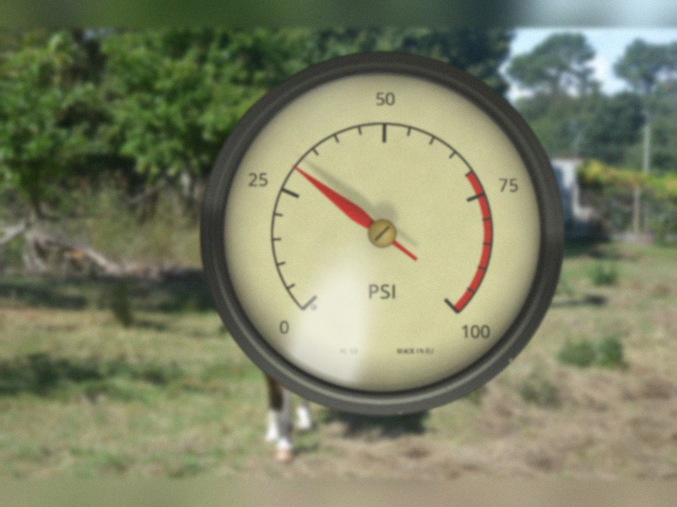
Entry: 30 psi
